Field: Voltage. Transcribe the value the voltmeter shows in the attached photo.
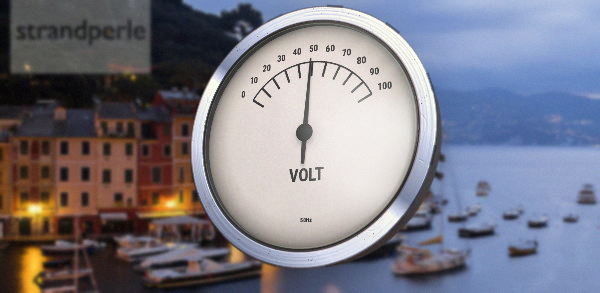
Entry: 50 V
